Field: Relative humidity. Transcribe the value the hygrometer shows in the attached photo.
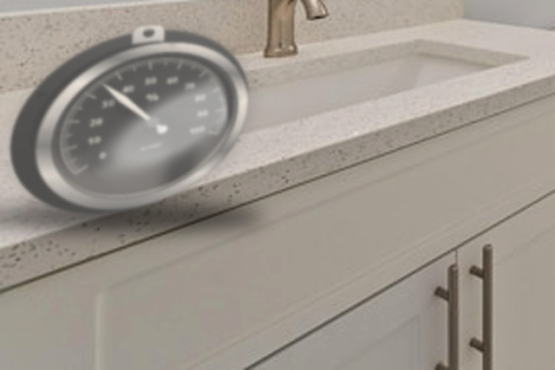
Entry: 35 %
